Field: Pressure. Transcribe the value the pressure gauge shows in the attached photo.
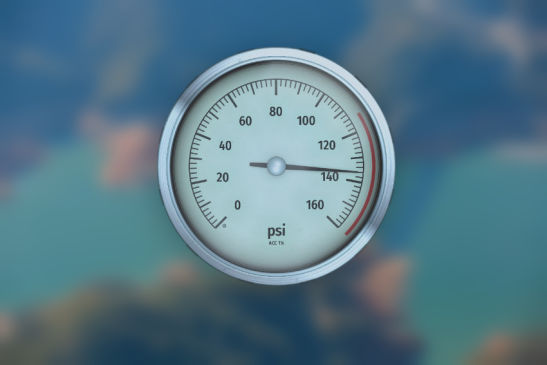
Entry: 136 psi
